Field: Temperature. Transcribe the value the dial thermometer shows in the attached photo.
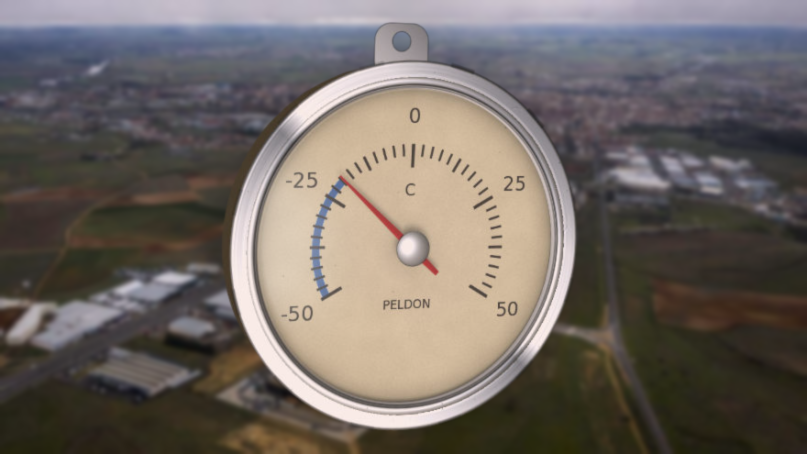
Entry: -20 °C
